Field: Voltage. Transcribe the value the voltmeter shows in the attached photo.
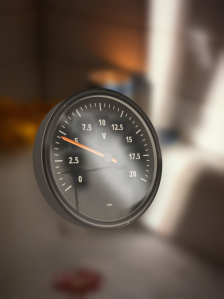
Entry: 4.5 V
